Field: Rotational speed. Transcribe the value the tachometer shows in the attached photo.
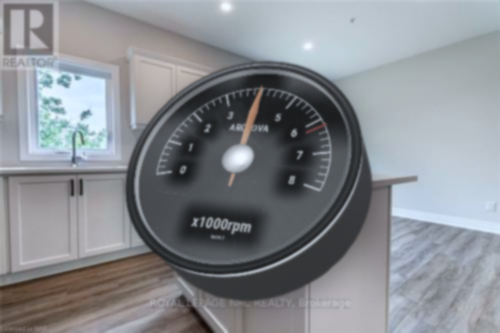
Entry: 4000 rpm
